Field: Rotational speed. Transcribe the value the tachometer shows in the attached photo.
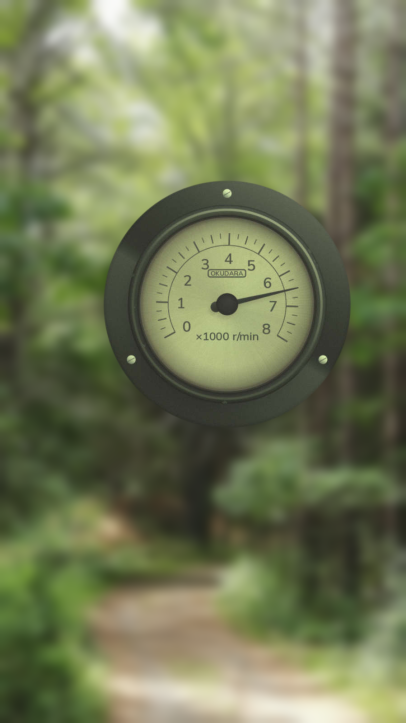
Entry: 6500 rpm
